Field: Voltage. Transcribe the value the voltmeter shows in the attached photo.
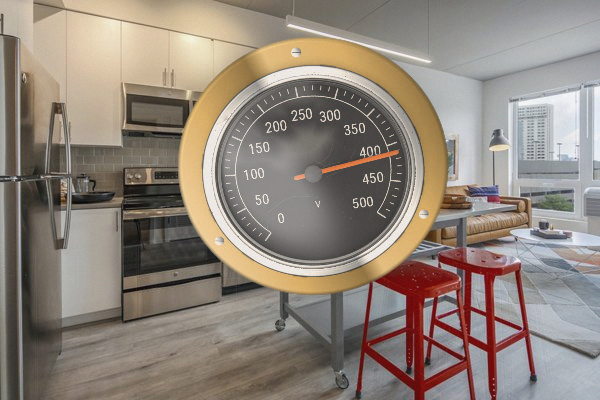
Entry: 410 V
